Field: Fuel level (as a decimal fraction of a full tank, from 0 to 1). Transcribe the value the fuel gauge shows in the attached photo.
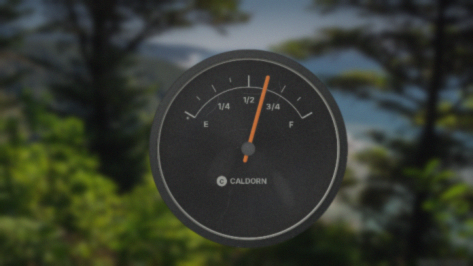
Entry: 0.625
